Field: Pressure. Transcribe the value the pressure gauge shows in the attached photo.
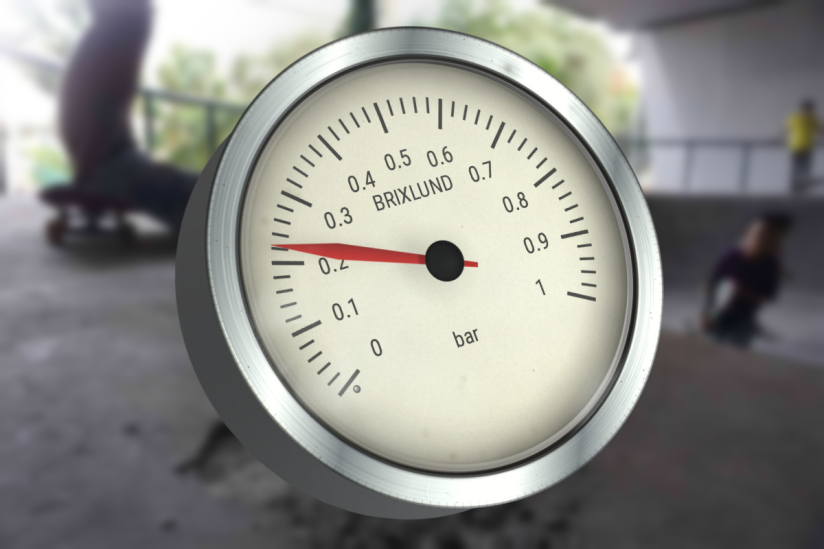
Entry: 0.22 bar
